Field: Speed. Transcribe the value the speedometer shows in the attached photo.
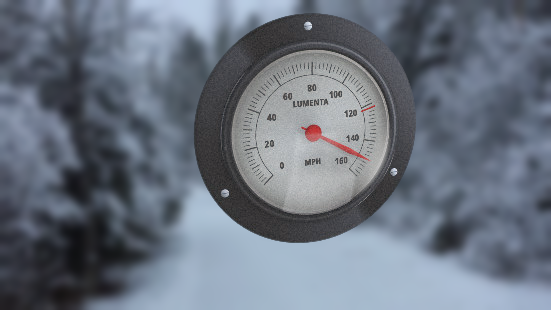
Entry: 150 mph
